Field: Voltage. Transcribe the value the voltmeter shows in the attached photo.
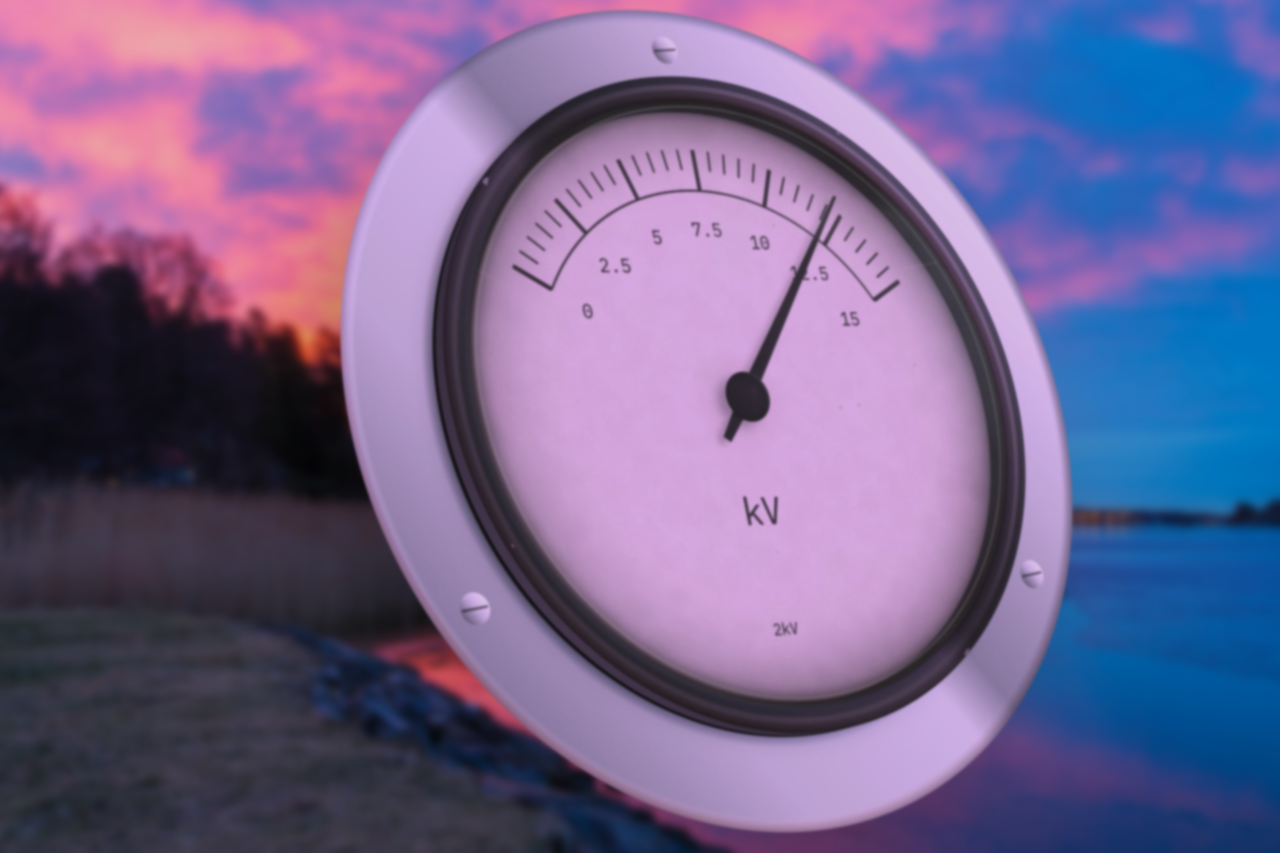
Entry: 12 kV
